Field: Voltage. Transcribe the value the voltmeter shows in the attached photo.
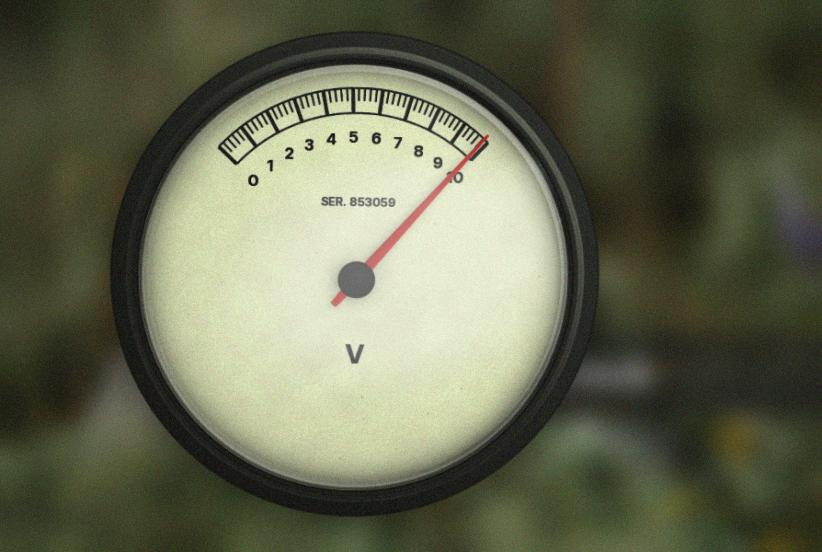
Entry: 9.8 V
